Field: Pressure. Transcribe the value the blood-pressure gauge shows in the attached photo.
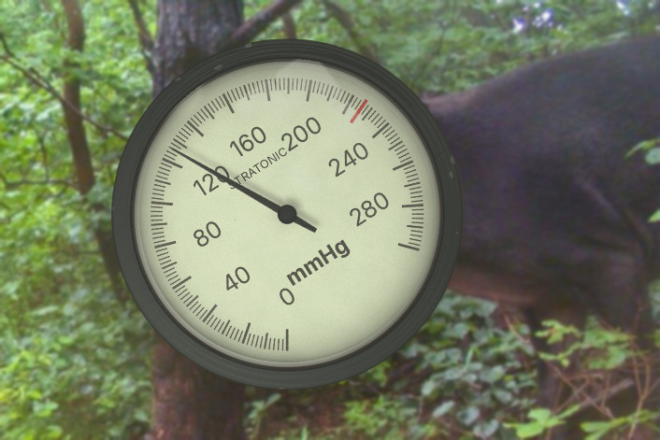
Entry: 126 mmHg
